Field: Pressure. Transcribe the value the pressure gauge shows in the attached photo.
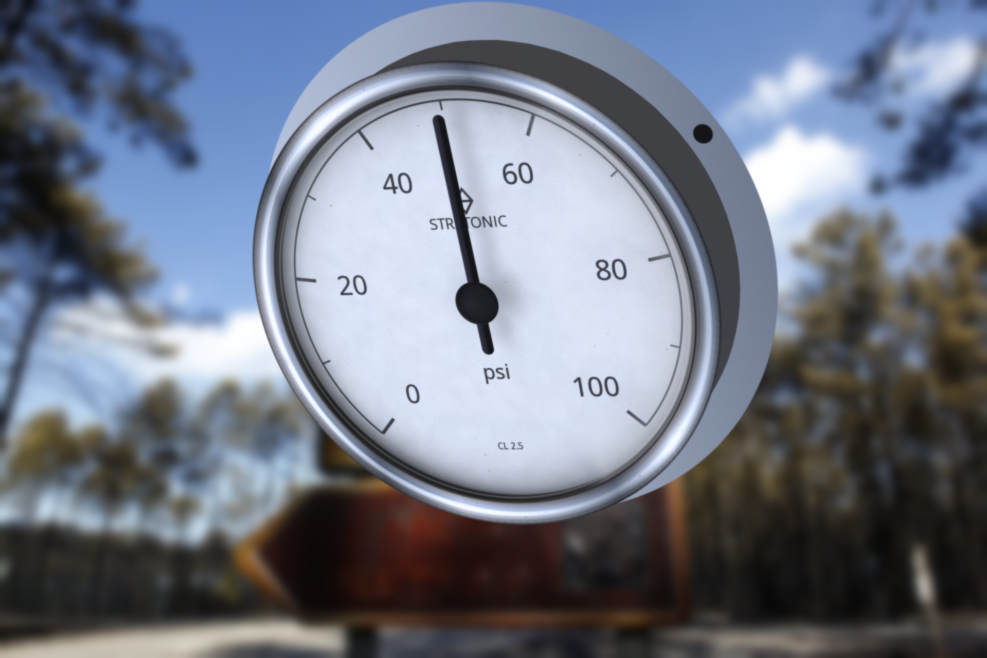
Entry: 50 psi
